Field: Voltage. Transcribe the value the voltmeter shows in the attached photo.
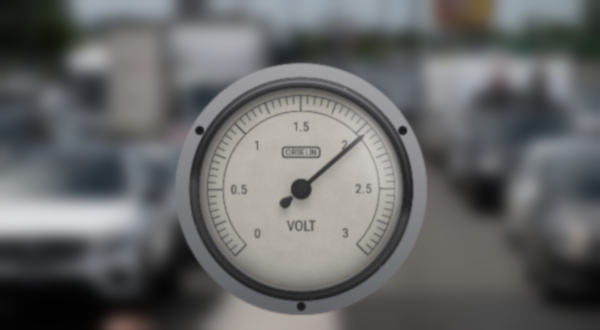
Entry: 2.05 V
